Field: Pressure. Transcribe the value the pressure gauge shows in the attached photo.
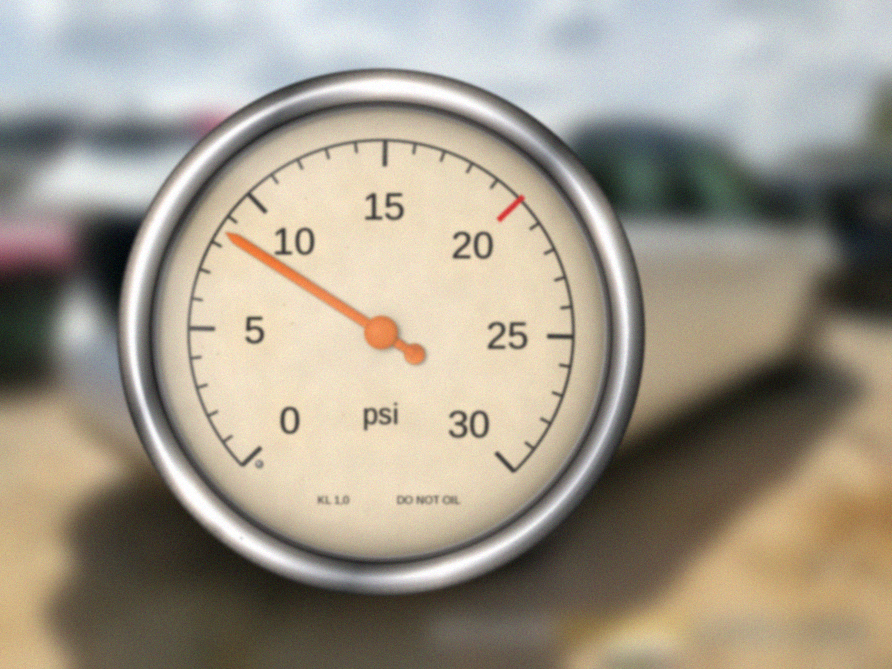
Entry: 8.5 psi
